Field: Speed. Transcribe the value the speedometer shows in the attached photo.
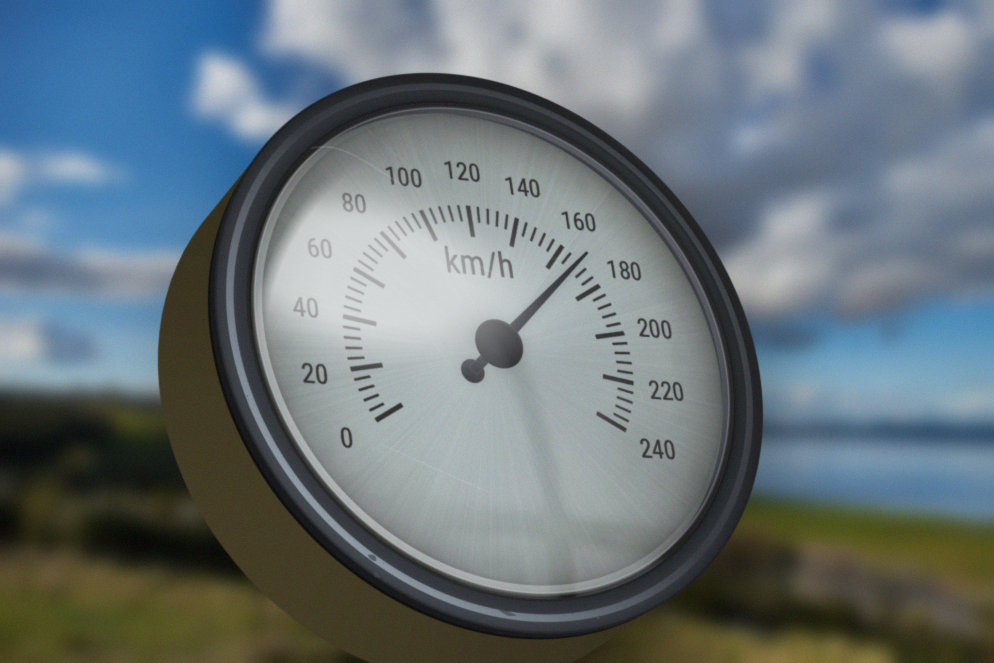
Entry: 168 km/h
